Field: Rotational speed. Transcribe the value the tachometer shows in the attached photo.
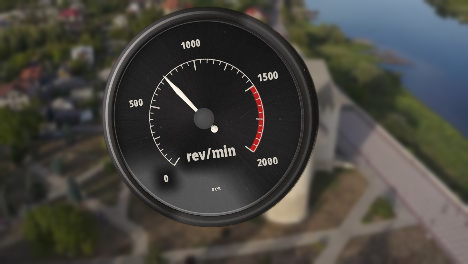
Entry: 750 rpm
